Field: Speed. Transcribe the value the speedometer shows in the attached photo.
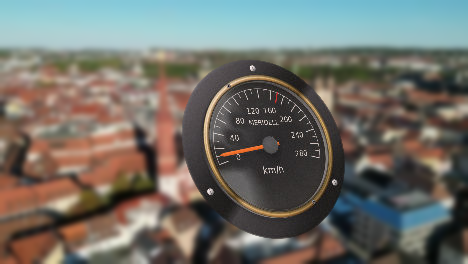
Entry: 10 km/h
